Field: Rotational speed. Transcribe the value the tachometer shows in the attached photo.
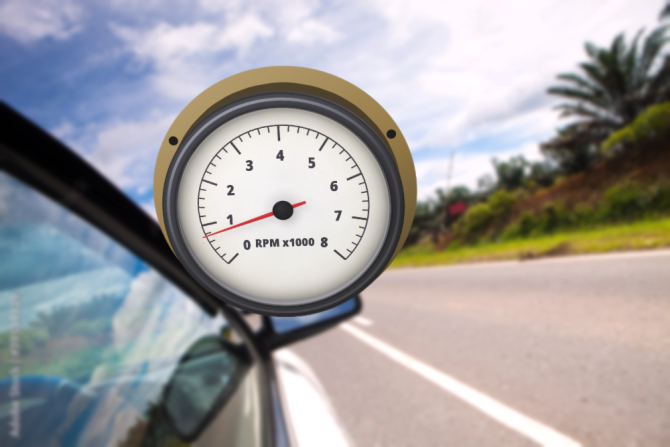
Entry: 800 rpm
